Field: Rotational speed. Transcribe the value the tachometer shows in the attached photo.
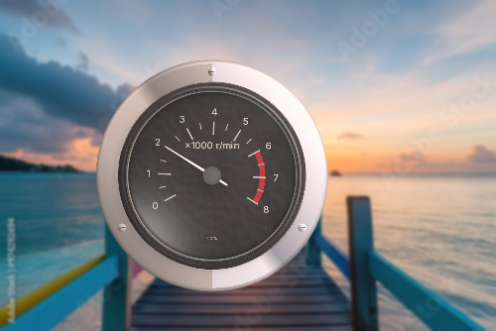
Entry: 2000 rpm
